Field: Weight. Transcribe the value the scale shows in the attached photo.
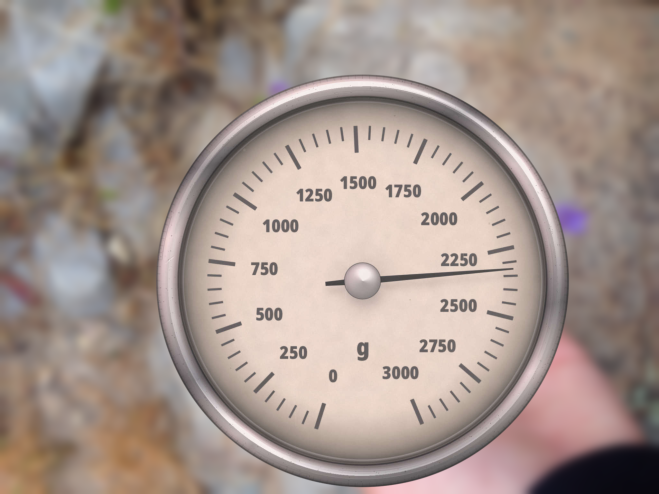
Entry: 2325 g
